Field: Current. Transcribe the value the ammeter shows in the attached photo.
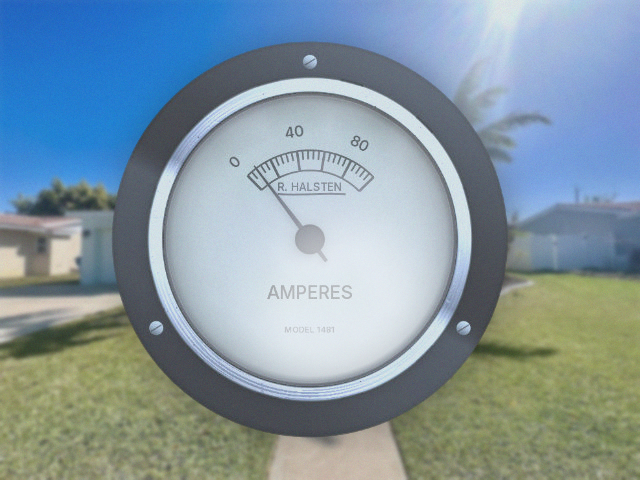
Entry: 8 A
